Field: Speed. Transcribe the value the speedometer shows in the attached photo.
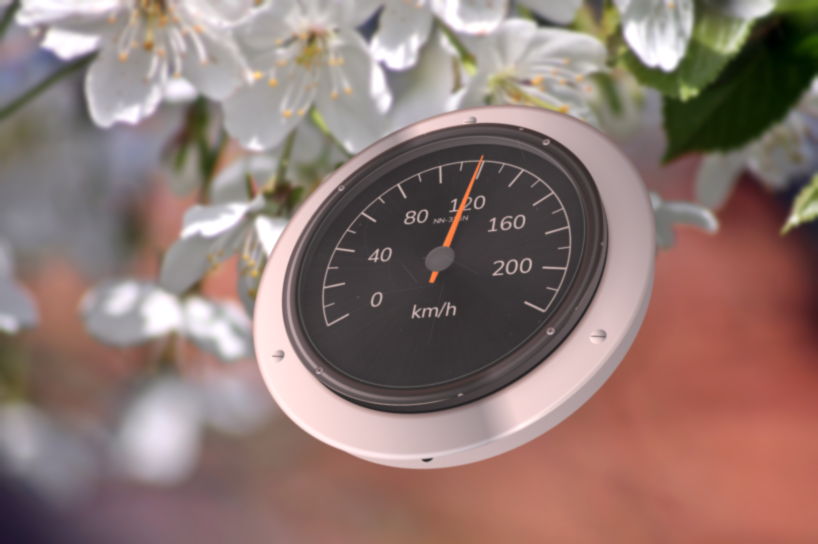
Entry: 120 km/h
